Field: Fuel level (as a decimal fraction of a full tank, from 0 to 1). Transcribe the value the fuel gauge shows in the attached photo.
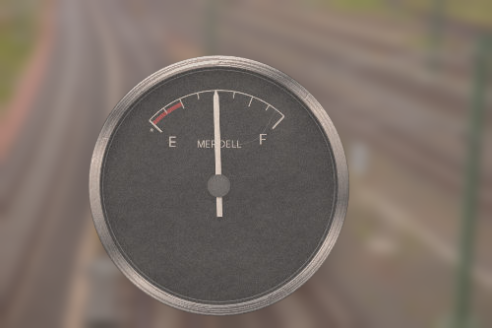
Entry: 0.5
